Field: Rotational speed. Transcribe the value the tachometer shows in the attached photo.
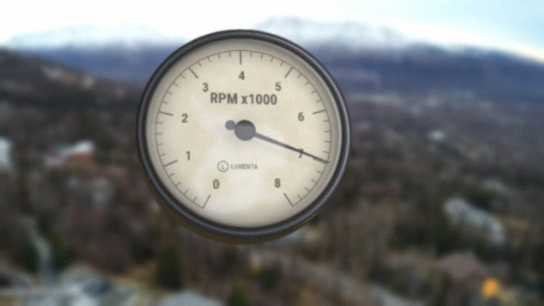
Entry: 7000 rpm
